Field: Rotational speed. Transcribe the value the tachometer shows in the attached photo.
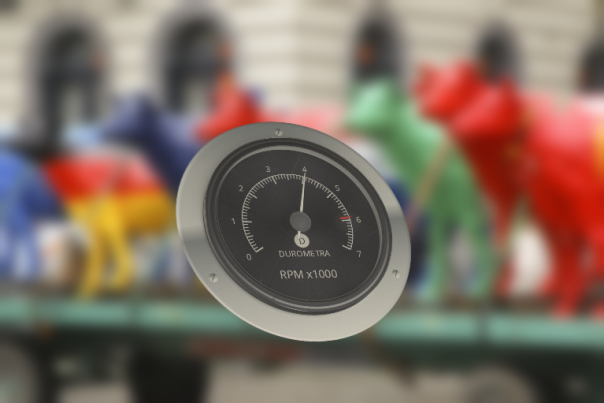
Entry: 4000 rpm
